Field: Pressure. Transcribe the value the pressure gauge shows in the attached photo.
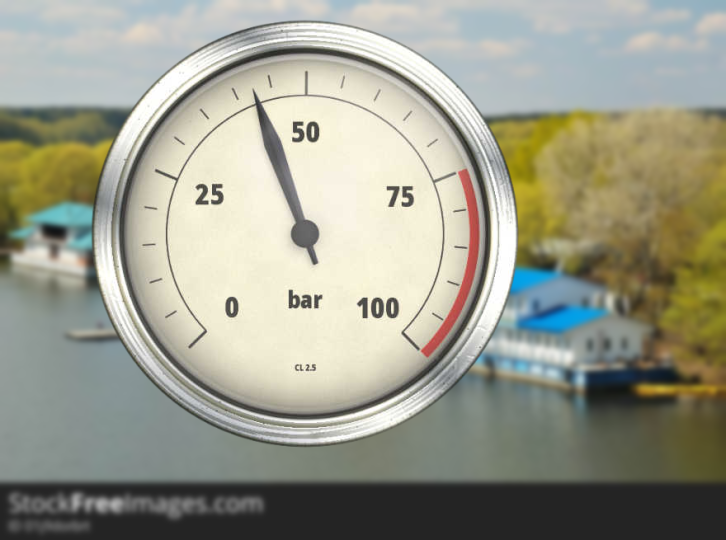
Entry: 42.5 bar
